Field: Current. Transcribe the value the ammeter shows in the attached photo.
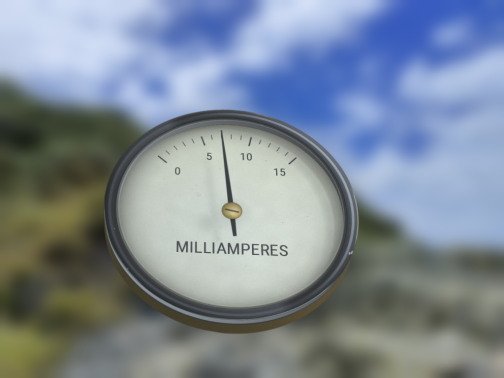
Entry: 7 mA
